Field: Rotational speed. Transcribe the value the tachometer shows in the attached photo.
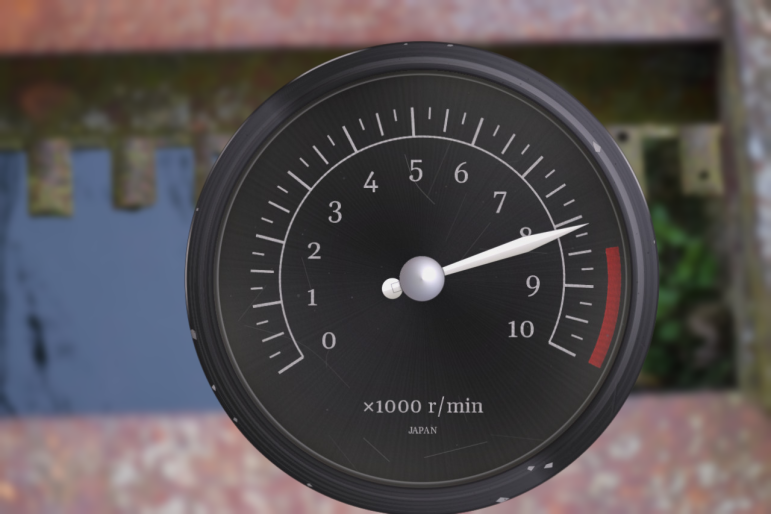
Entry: 8125 rpm
